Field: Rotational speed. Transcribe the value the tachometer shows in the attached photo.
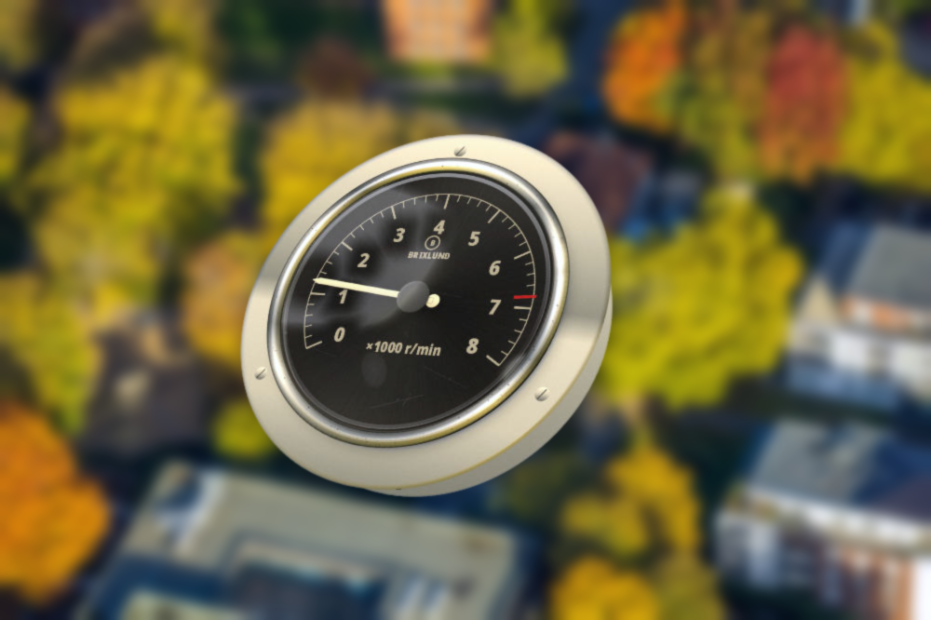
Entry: 1200 rpm
